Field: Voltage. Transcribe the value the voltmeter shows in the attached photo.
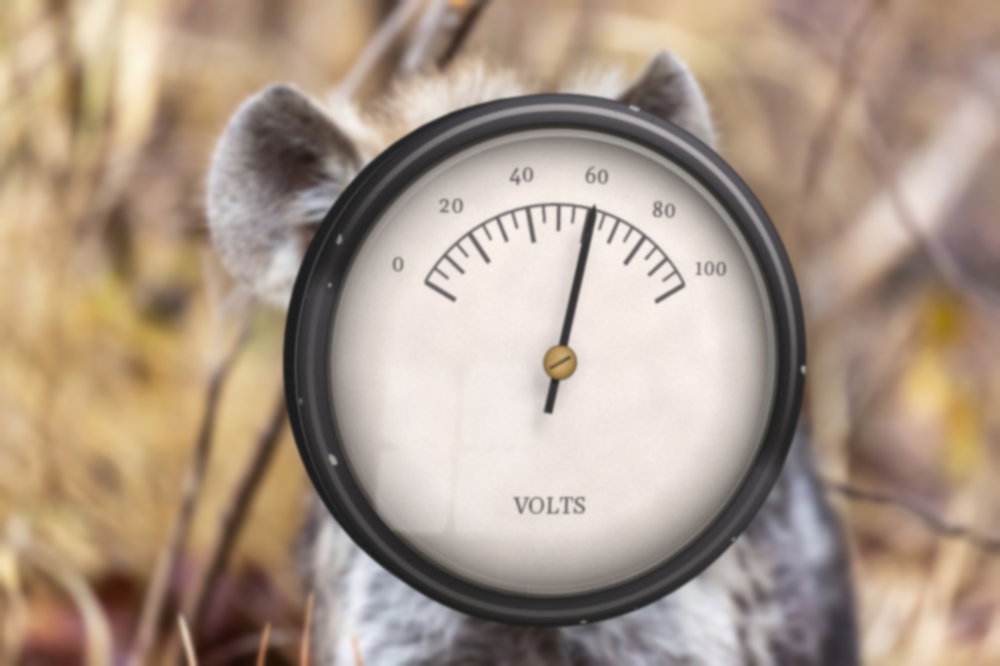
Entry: 60 V
